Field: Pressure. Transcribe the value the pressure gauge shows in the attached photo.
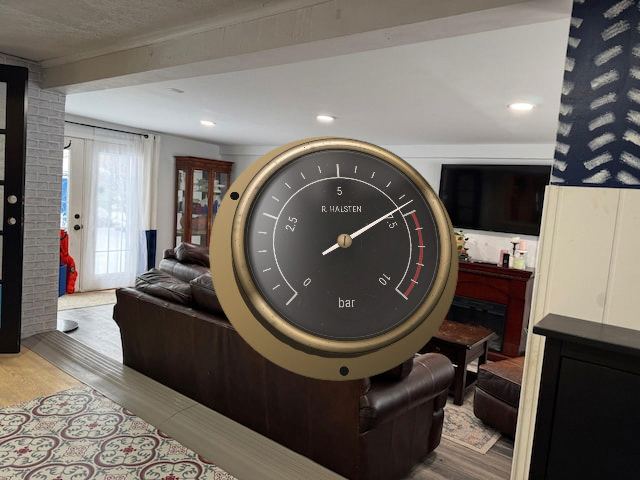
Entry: 7.25 bar
